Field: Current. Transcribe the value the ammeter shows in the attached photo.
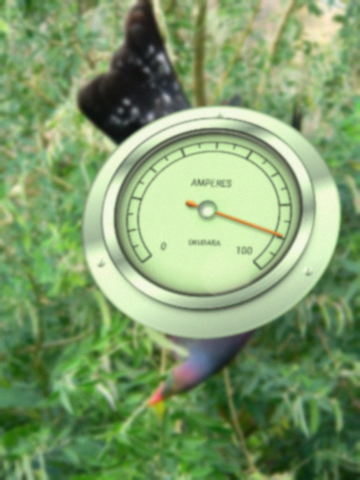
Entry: 90 A
